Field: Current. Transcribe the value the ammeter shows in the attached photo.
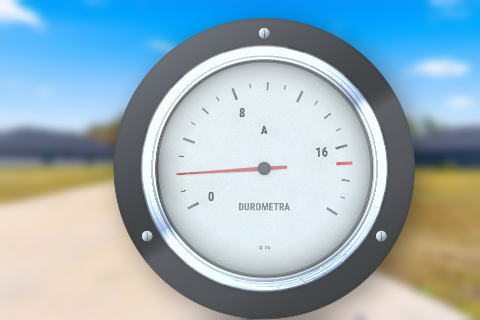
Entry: 2 A
